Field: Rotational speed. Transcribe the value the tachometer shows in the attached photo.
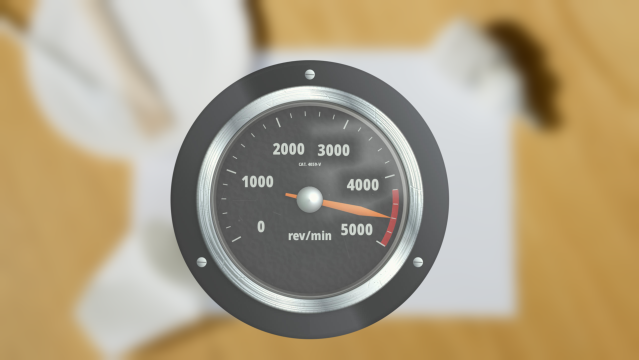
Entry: 4600 rpm
